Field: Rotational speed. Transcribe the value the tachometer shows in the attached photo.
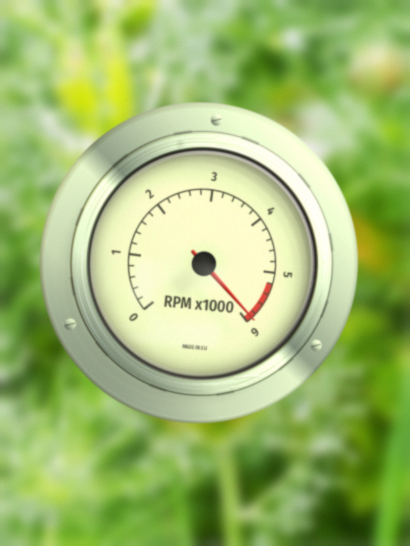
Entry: 5900 rpm
